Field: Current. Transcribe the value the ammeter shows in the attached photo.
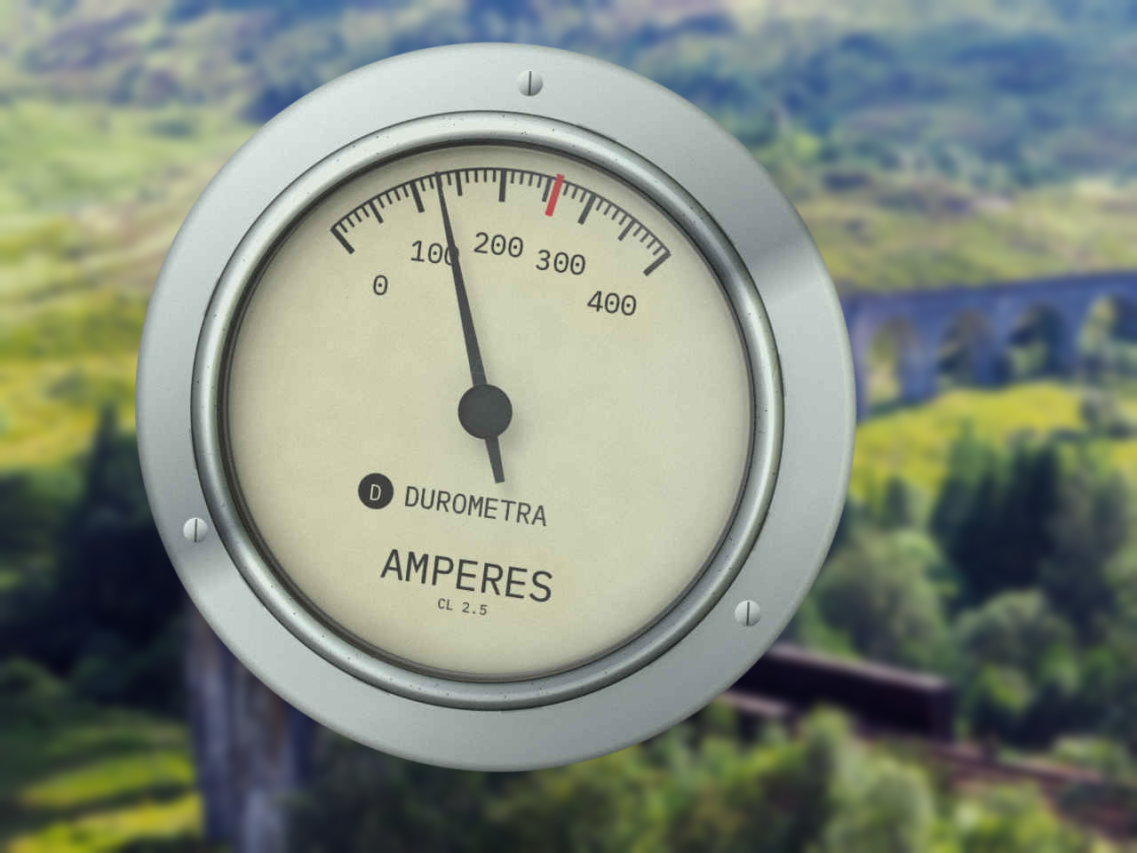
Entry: 130 A
